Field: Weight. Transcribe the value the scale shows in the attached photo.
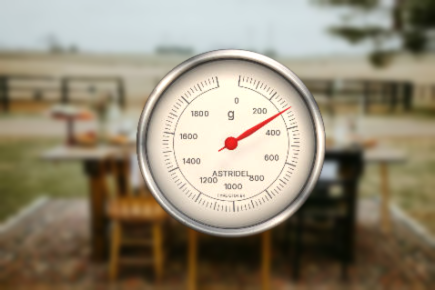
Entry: 300 g
